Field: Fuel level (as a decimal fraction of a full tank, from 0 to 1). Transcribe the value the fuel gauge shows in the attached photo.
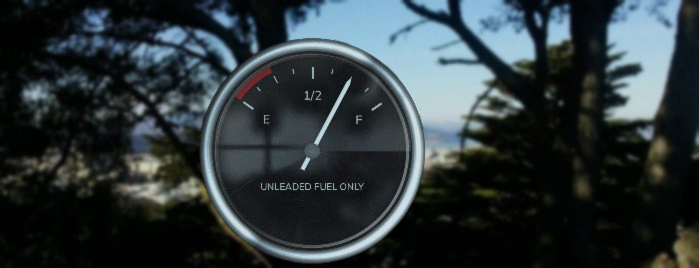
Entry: 0.75
